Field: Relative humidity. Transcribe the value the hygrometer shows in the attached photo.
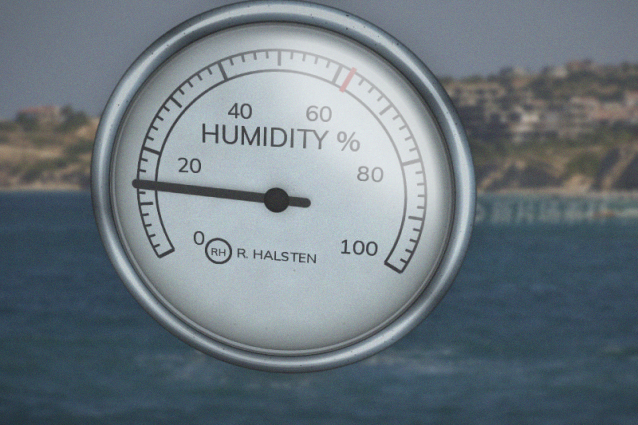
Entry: 14 %
